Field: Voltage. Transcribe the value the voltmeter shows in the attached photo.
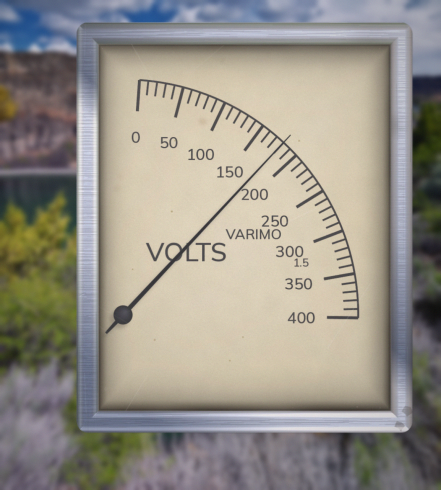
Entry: 180 V
